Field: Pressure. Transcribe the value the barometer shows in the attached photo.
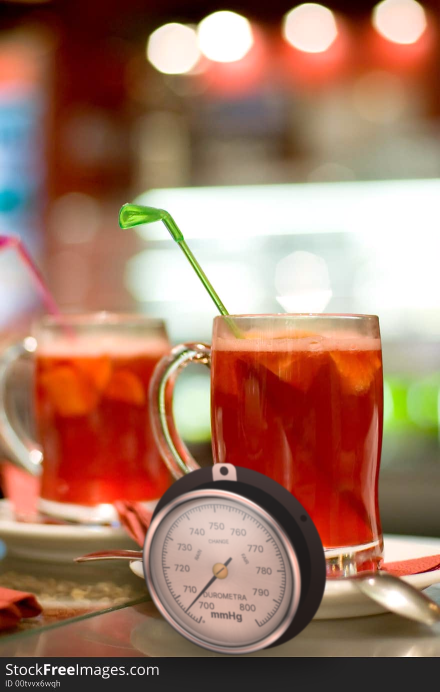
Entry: 705 mmHg
